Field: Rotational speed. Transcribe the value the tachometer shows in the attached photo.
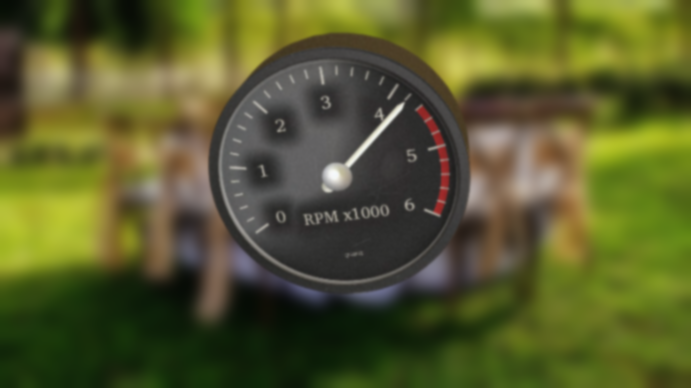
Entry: 4200 rpm
